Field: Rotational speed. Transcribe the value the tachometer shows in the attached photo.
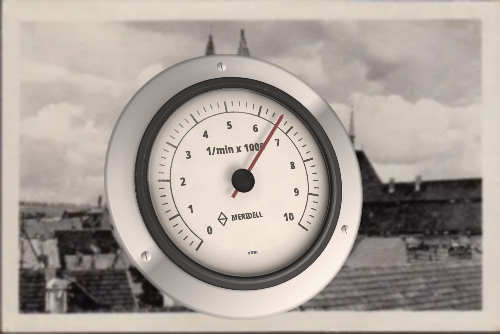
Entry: 6600 rpm
